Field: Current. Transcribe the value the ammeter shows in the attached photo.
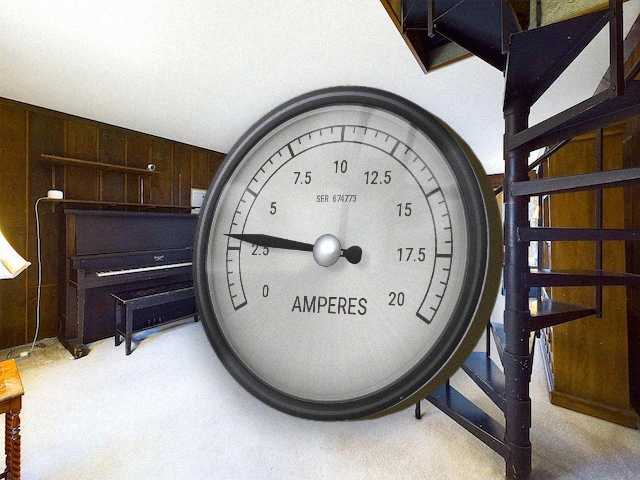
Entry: 3 A
